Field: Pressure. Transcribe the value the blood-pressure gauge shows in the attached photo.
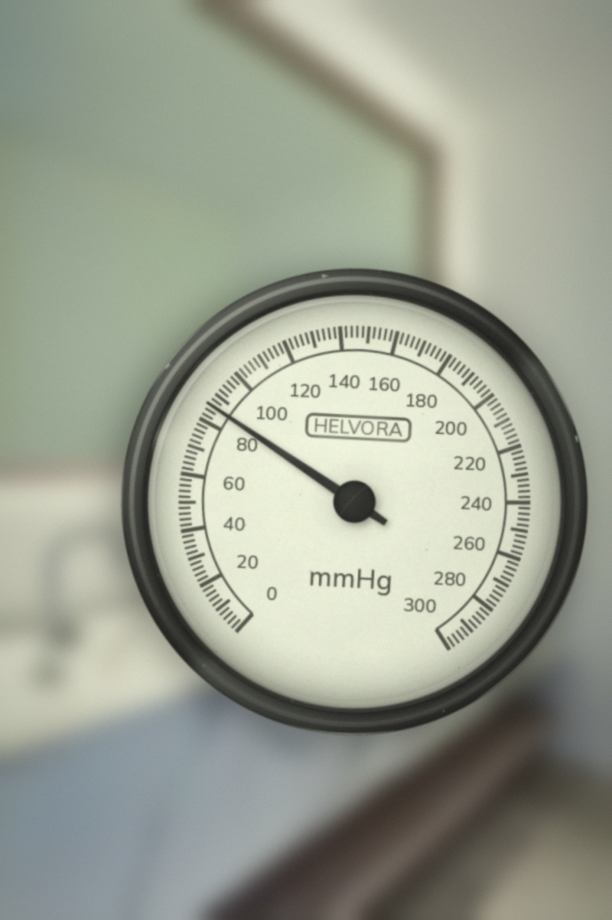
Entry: 86 mmHg
